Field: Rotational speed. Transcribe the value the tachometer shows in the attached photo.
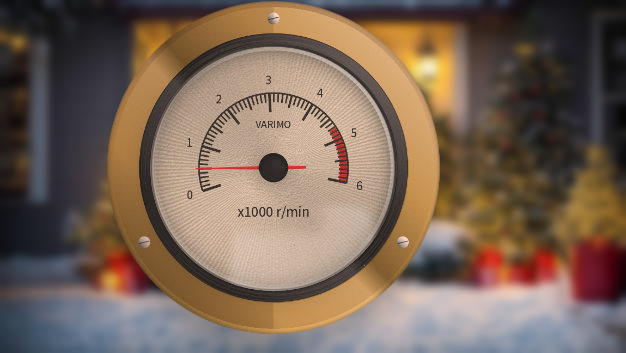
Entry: 500 rpm
